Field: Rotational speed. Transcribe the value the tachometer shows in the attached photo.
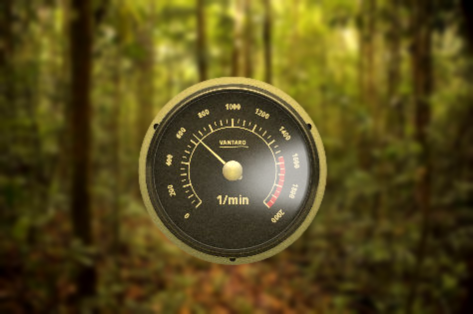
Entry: 650 rpm
